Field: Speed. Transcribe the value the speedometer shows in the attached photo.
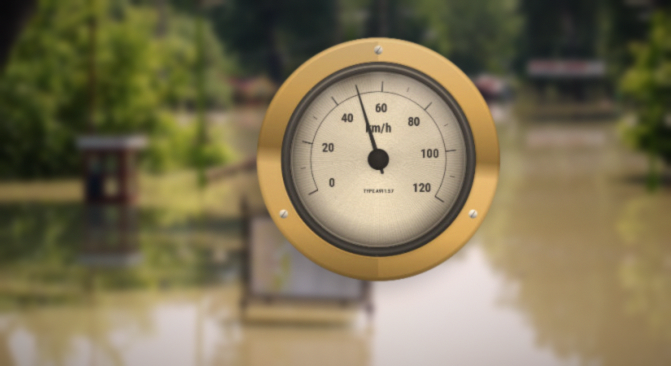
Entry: 50 km/h
